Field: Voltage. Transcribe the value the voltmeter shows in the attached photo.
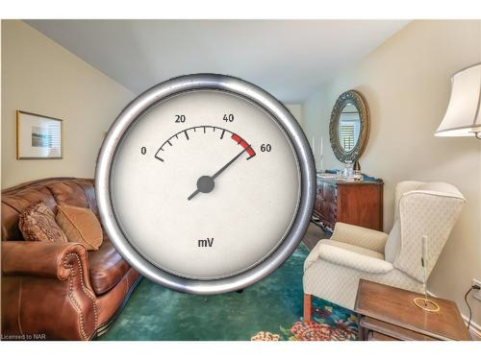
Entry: 55 mV
